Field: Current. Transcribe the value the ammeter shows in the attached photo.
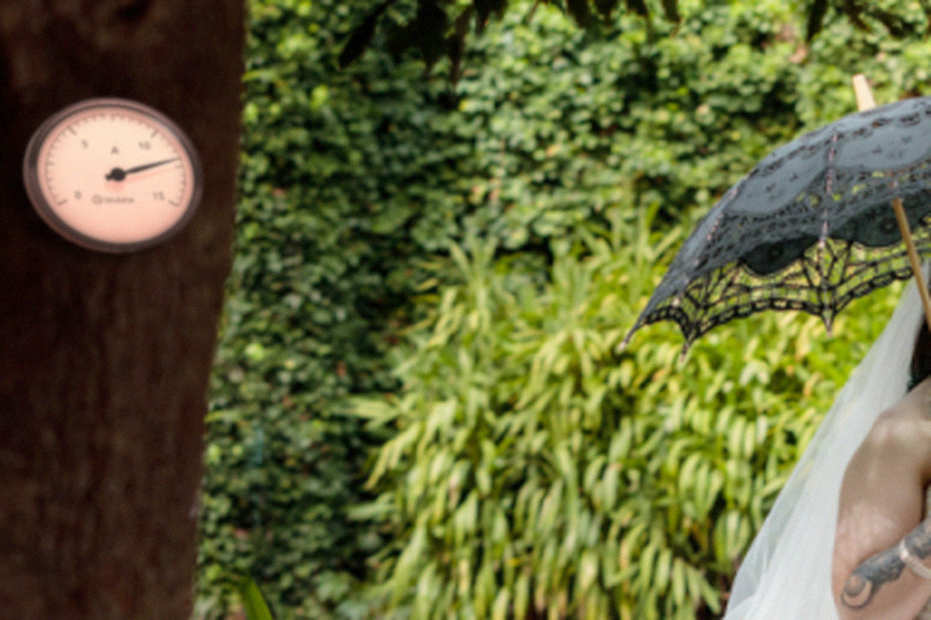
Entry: 12 A
